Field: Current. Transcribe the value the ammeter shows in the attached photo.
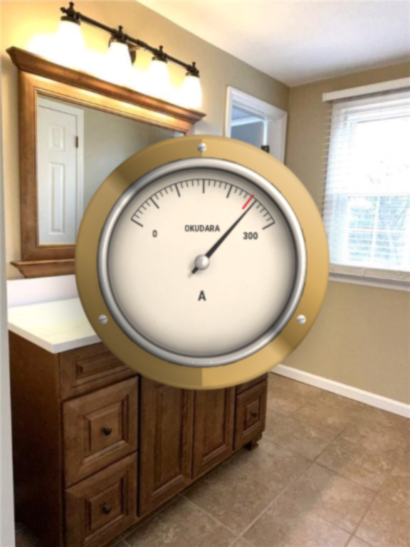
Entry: 250 A
